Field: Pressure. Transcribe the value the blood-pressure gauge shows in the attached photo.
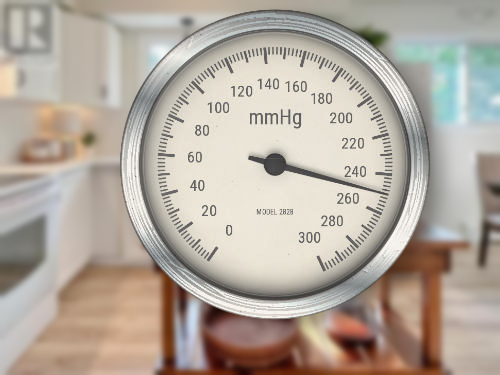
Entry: 250 mmHg
